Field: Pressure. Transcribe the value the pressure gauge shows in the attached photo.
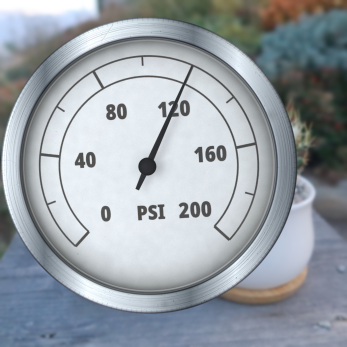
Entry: 120 psi
